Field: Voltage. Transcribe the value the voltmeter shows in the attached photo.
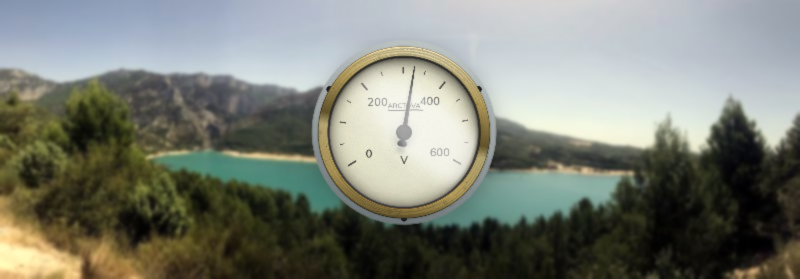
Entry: 325 V
